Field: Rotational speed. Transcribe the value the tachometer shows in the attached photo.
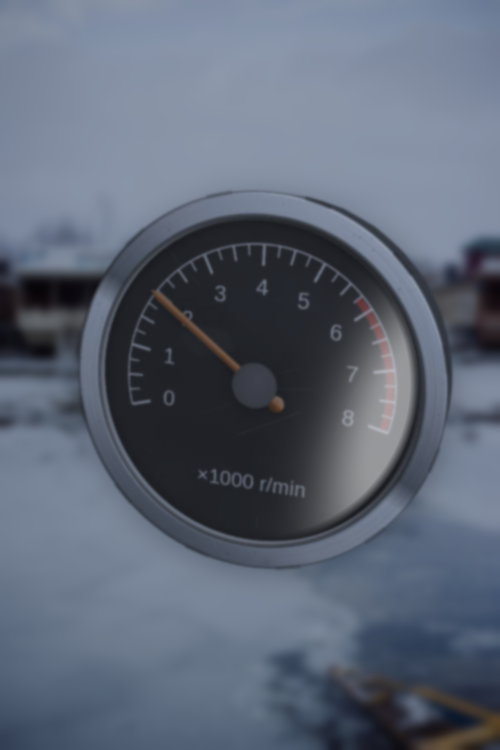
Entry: 2000 rpm
